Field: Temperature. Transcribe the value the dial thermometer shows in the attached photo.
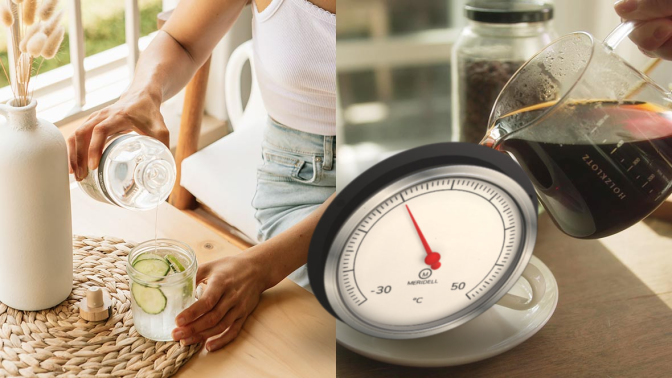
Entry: 0 °C
